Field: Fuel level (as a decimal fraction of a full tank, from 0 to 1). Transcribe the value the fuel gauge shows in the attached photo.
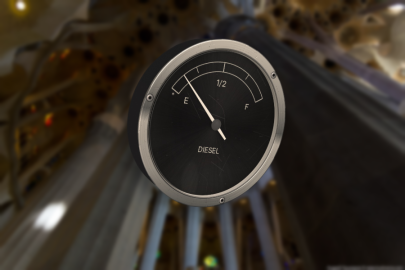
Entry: 0.125
